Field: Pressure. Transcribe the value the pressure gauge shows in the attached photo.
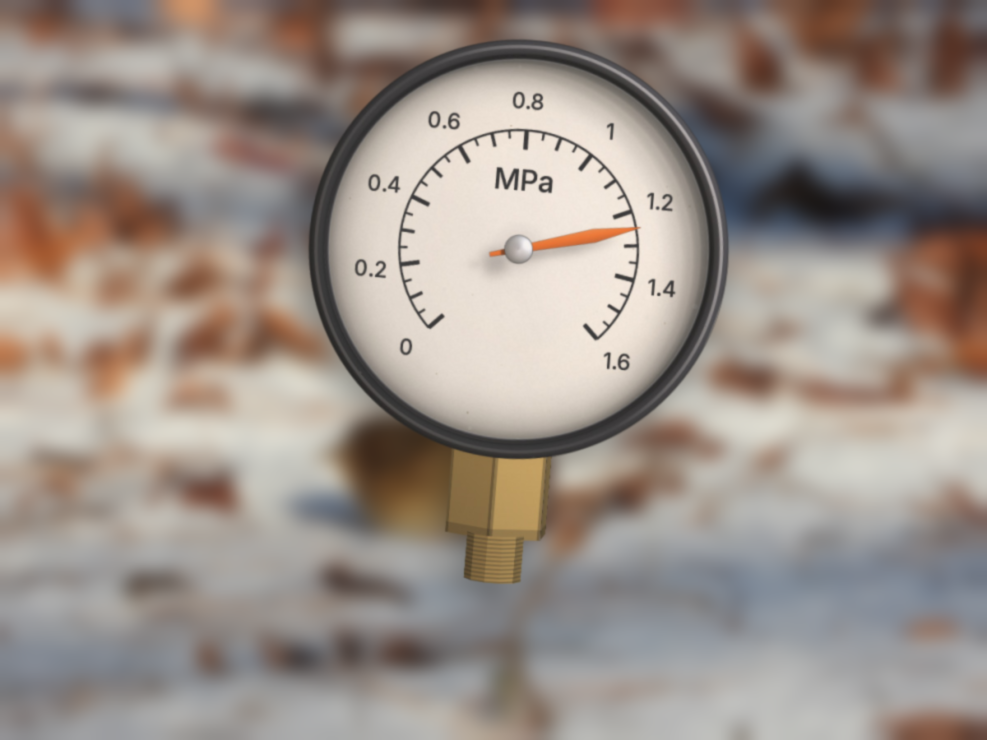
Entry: 1.25 MPa
